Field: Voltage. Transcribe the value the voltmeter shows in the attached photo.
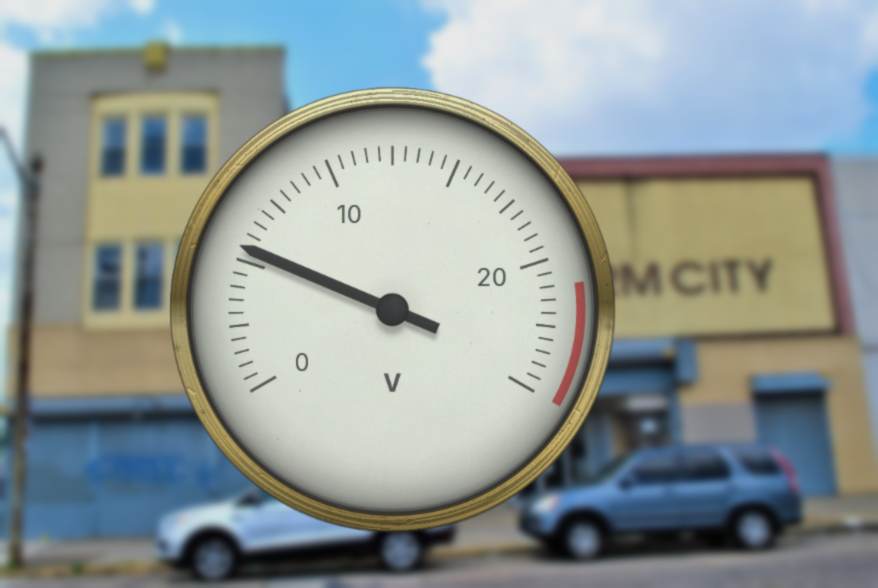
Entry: 5.5 V
